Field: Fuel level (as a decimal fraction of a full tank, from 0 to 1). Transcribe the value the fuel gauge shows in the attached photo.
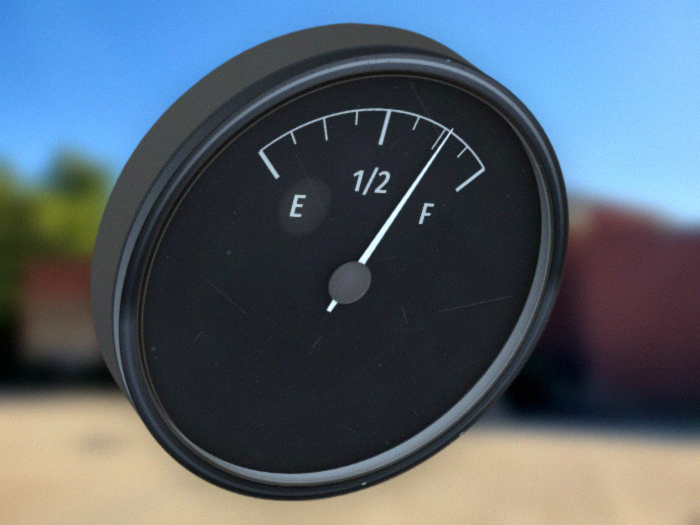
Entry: 0.75
